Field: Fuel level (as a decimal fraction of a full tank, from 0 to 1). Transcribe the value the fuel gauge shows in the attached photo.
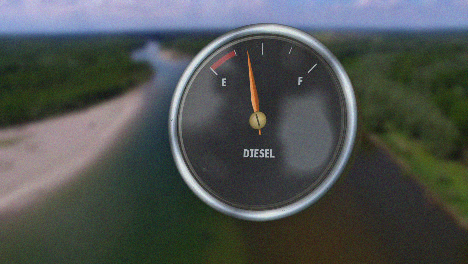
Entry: 0.375
